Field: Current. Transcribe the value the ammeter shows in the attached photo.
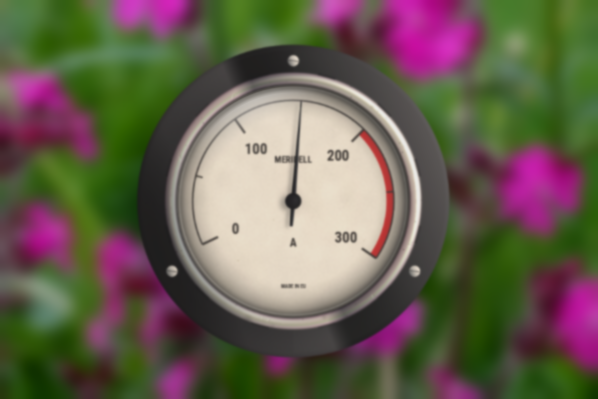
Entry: 150 A
